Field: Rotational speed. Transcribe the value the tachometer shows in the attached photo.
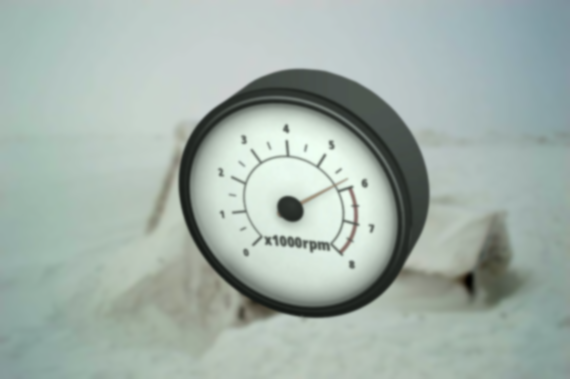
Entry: 5750 rpm
